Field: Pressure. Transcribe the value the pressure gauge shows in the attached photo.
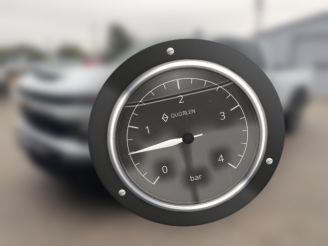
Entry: 0.6 bar
